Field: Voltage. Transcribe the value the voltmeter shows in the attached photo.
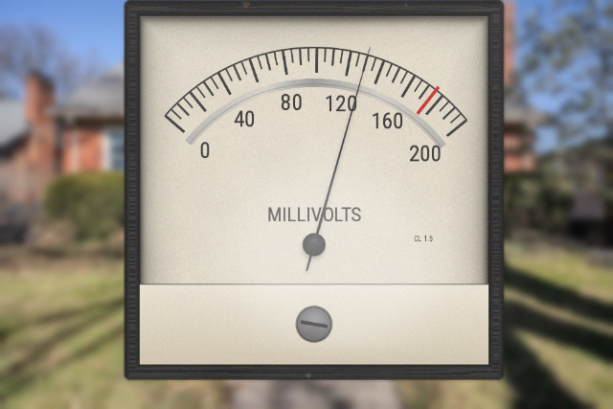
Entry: 130 mV
